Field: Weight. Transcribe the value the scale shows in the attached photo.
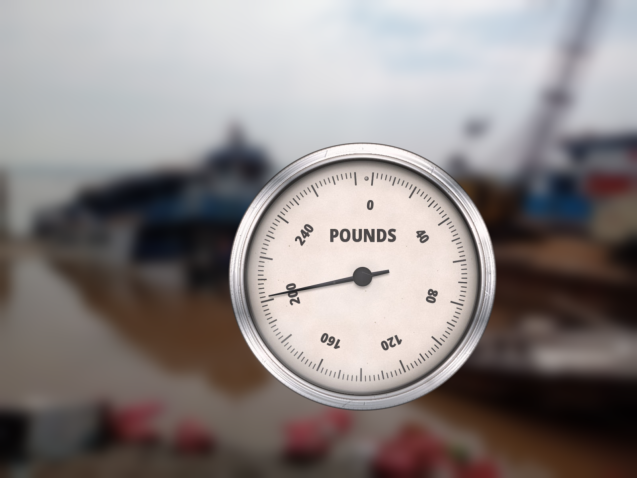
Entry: 202 lb
